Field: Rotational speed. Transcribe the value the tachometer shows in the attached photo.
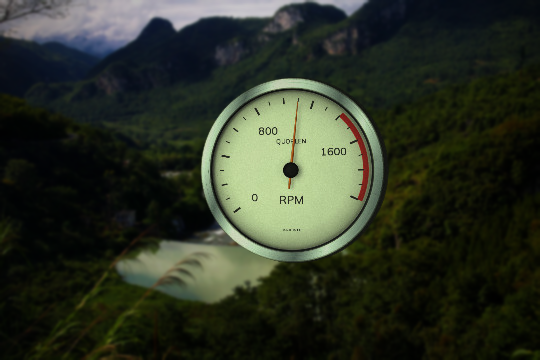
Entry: 1100 rpm
